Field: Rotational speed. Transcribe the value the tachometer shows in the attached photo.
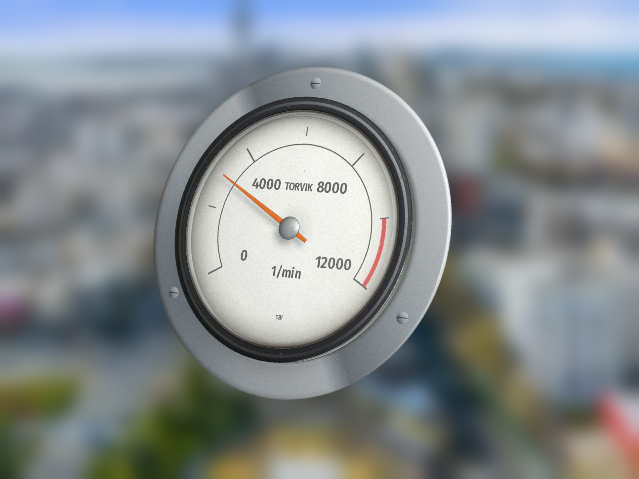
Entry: 3000 rpm
